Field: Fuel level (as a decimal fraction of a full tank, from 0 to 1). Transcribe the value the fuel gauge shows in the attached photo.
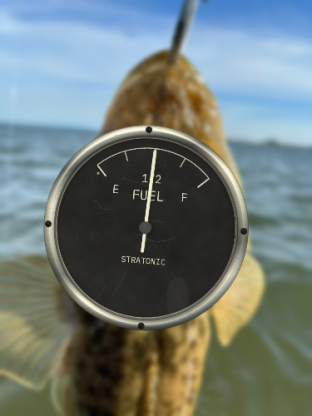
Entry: 0.5
